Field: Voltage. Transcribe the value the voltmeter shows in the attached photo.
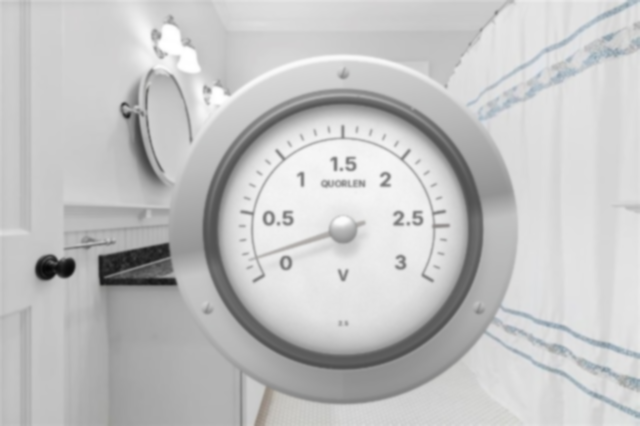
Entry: 0.15 V
